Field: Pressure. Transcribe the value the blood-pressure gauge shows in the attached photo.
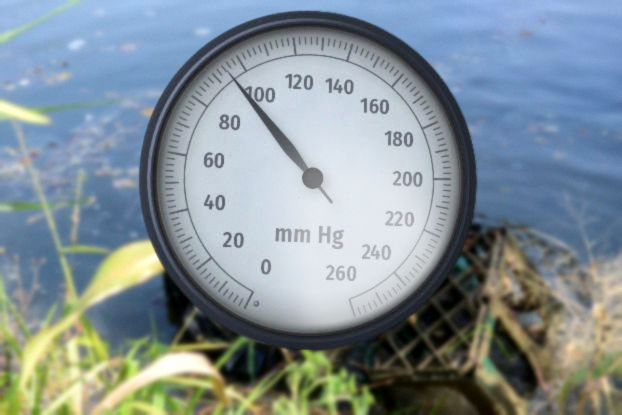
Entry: 94 mmHg
